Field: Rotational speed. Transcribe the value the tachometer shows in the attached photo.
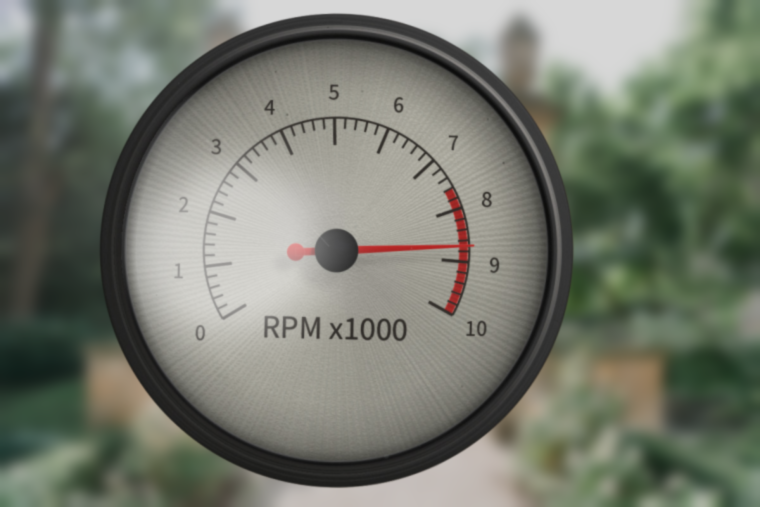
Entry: 8700 rpm
